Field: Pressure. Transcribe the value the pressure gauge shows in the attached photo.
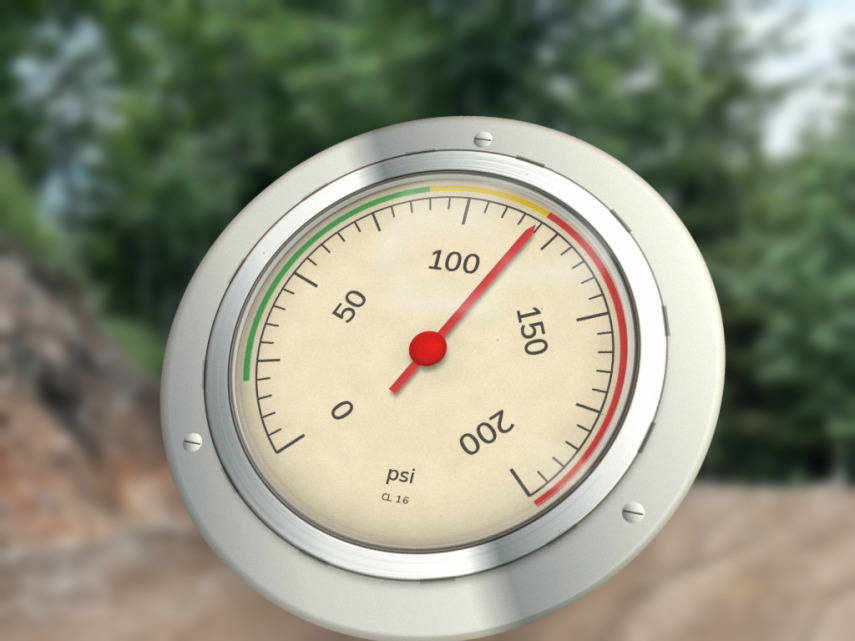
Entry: 120 psi
